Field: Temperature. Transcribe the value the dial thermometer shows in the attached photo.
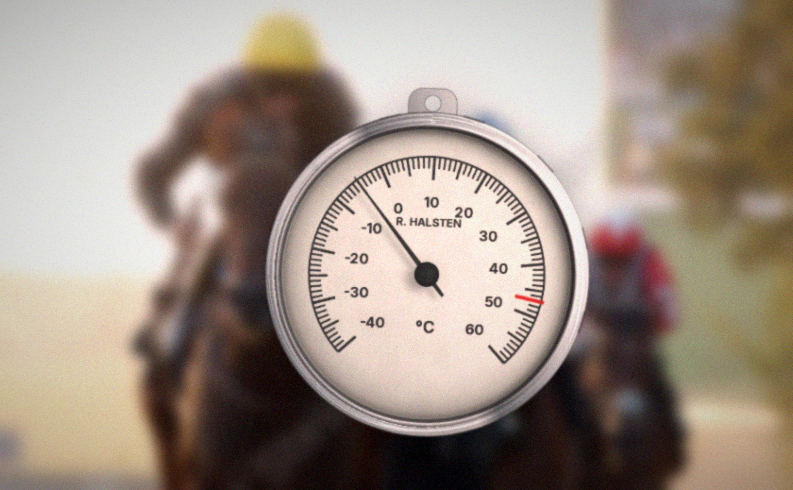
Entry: -5 °C
